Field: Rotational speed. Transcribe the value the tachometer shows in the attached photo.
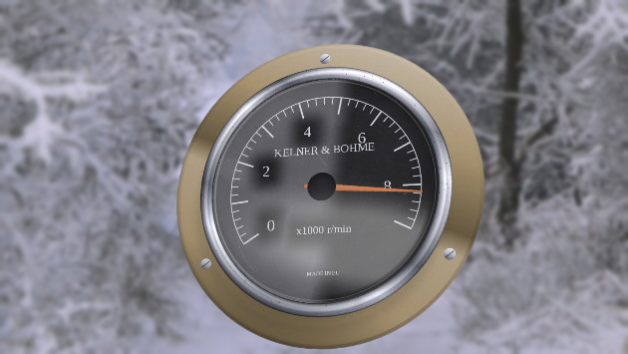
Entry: 8200 rpm
